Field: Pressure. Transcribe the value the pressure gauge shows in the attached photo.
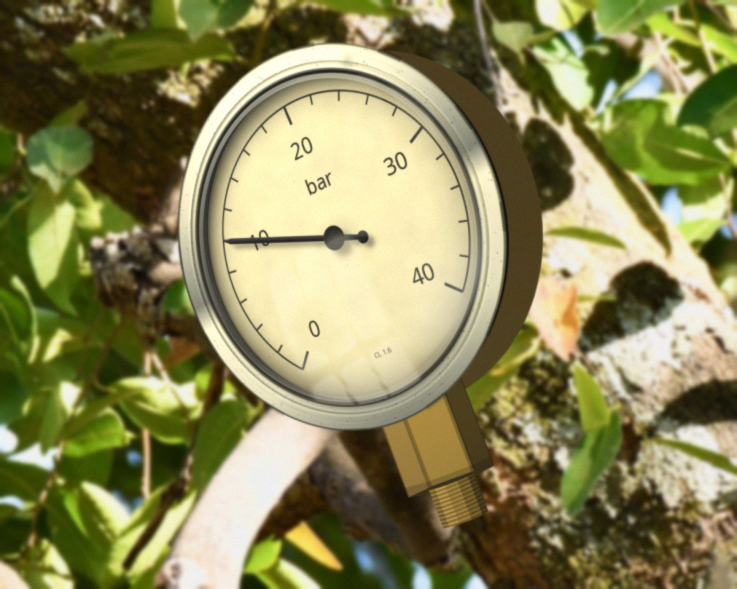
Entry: 10 bar
